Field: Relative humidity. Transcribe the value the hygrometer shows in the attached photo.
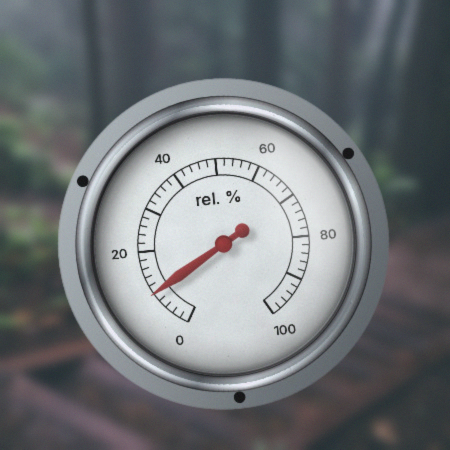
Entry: 10 %
